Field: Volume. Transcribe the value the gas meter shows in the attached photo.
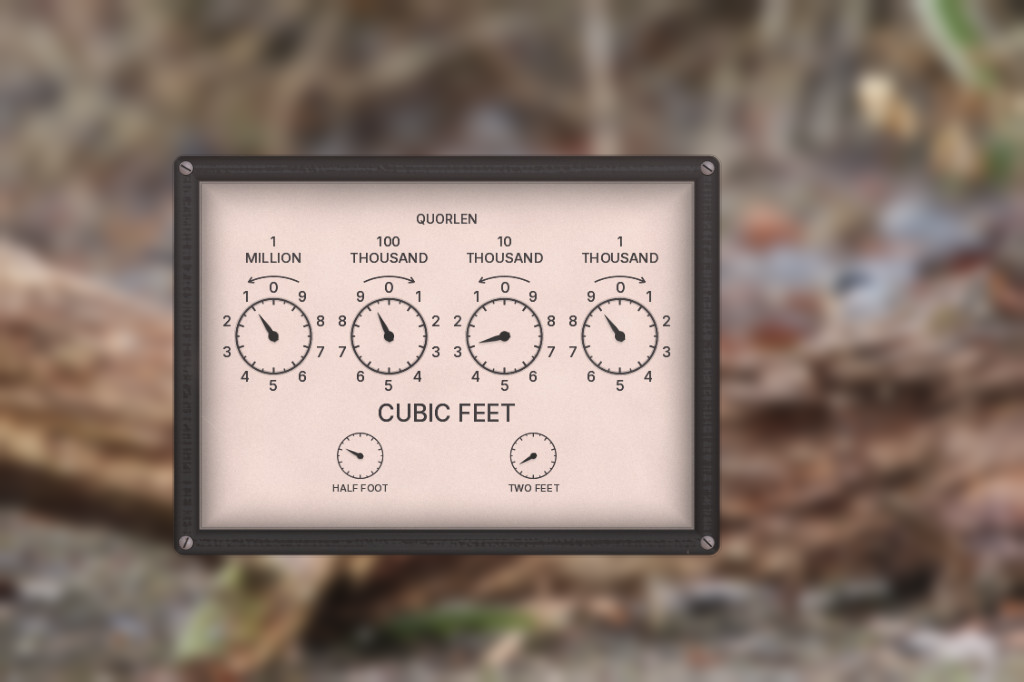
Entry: 92900 ft³
